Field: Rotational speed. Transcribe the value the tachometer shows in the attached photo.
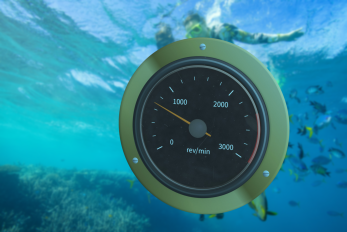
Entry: 700 rpm
